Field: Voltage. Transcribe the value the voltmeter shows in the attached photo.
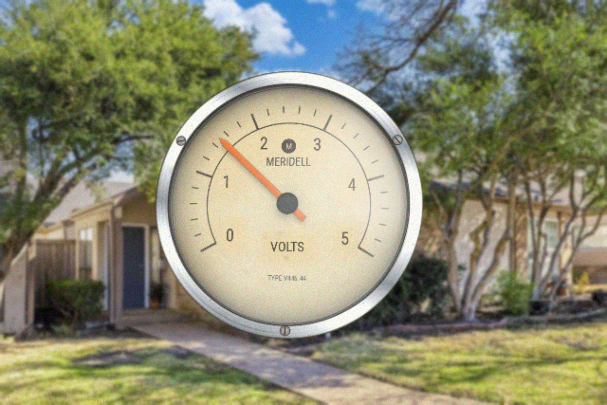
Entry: 1.5 V
